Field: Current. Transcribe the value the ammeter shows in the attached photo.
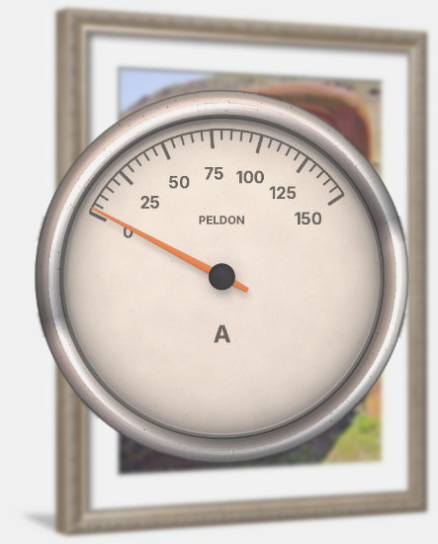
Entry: 2.5 A
